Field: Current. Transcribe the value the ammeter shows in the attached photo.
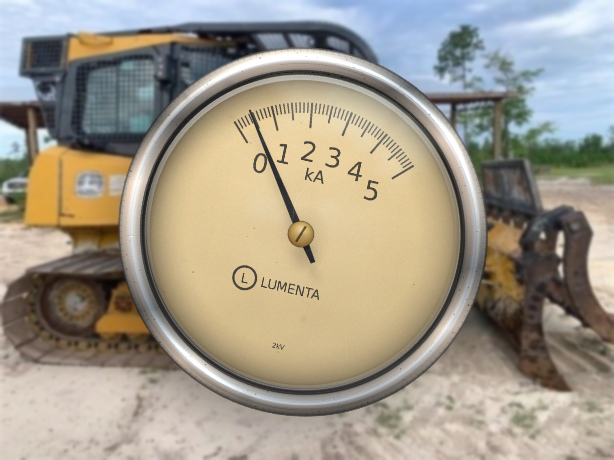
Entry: 0.5 kA
